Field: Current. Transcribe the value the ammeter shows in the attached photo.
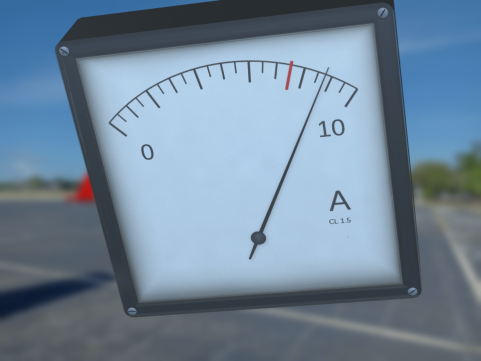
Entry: 8.75 A
